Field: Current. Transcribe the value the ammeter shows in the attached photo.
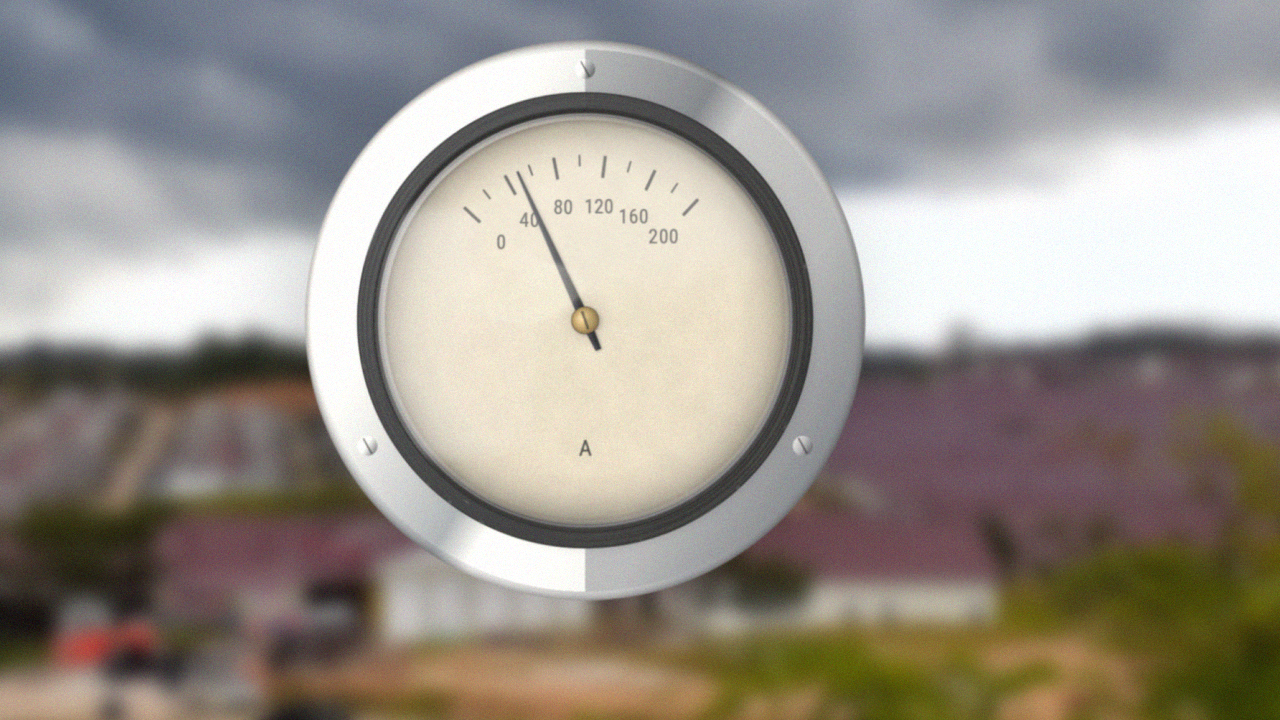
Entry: 50 A
